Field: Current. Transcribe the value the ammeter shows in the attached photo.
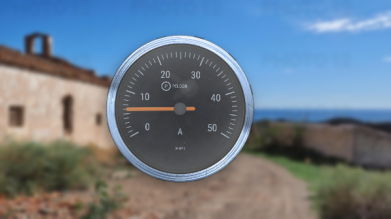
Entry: 6 A
